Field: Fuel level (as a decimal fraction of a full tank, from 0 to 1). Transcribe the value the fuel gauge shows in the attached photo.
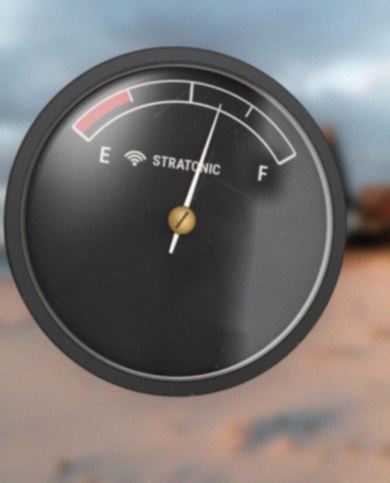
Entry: 0.625
